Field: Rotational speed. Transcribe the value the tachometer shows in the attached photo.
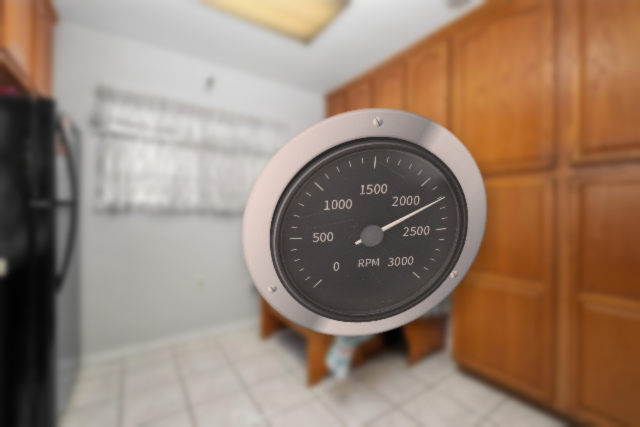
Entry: 2200 rpm
